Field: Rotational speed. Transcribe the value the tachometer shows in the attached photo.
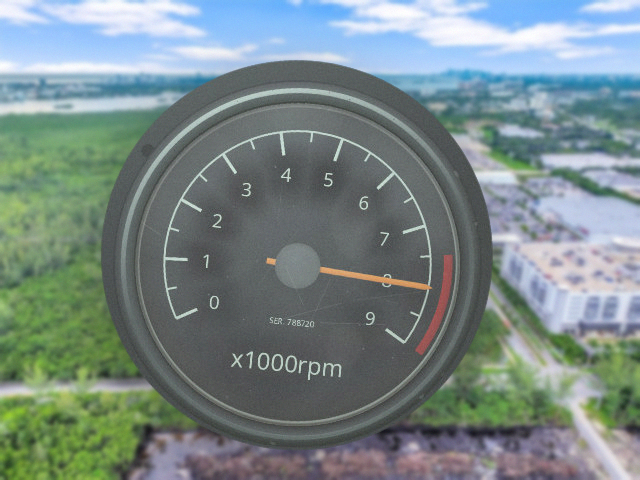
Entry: 8000 rpm
